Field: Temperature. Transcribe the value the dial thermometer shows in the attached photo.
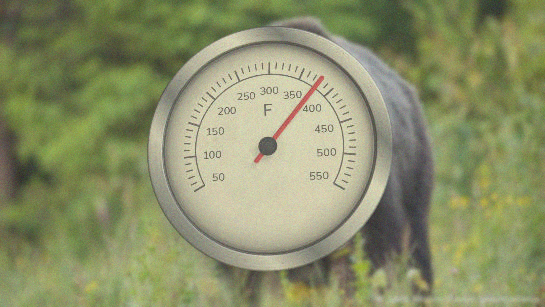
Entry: 380 °F
